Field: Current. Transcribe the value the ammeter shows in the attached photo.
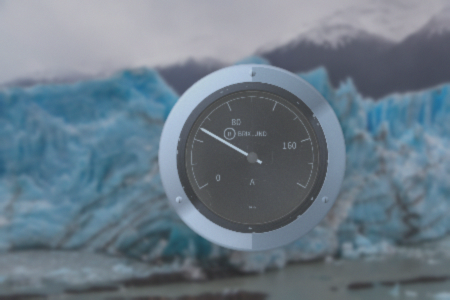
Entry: 50 A
